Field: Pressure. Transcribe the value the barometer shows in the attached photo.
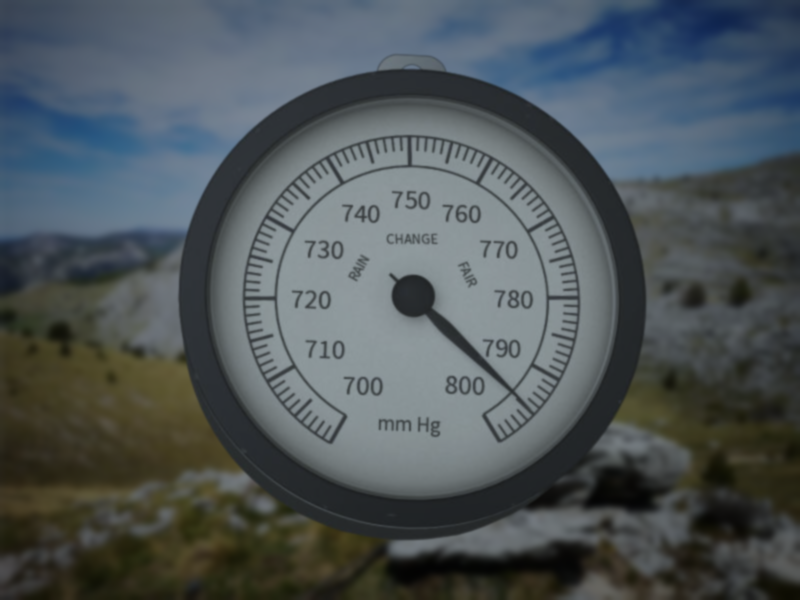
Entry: 795 mmHg
